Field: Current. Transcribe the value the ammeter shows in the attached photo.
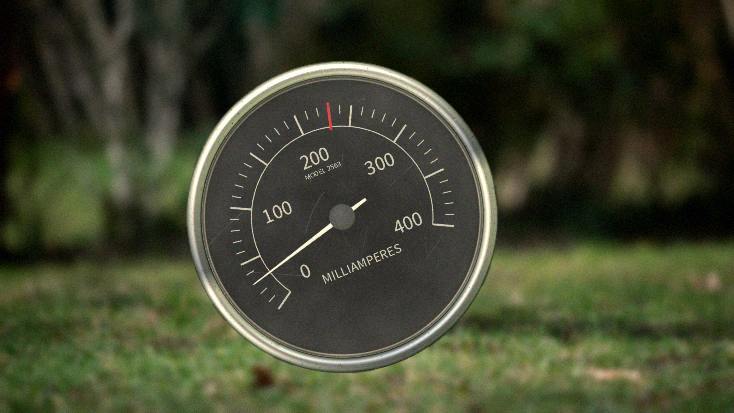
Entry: 30 mA
